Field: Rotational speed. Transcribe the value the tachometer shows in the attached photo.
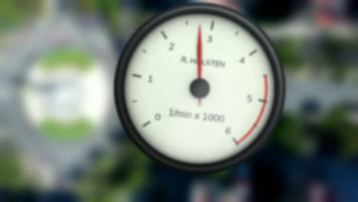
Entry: 2750 rpm
